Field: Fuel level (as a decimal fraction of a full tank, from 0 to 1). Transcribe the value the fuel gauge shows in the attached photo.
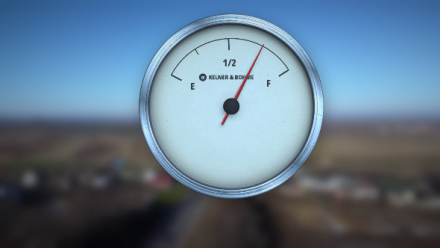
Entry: 0.75
